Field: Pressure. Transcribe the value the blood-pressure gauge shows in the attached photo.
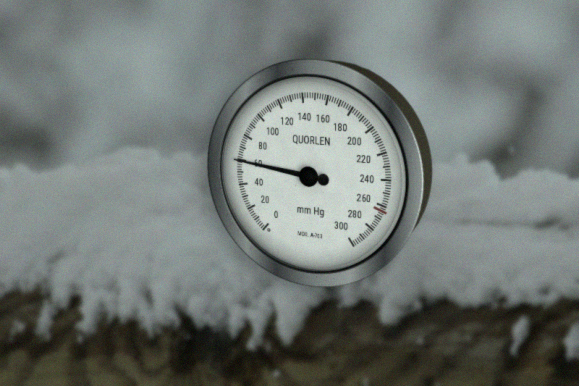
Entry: 60 mmHg
